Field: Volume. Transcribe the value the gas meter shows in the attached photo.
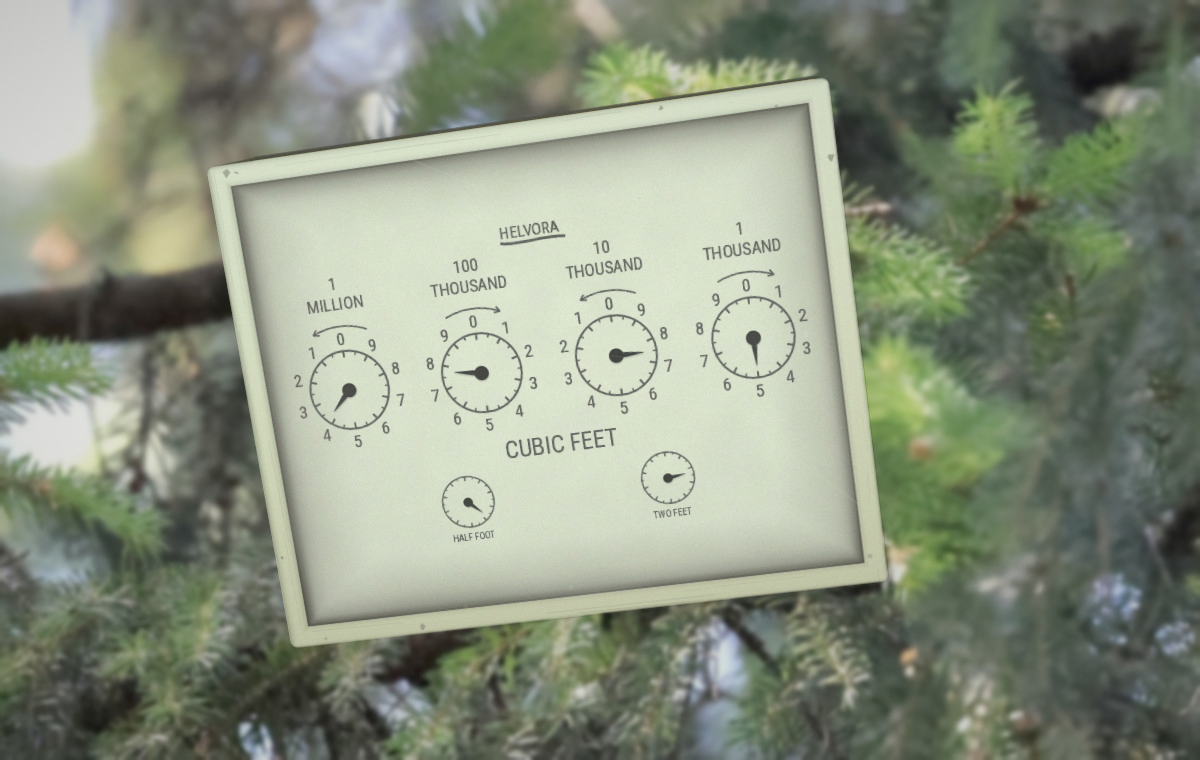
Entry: 377500 ft³
